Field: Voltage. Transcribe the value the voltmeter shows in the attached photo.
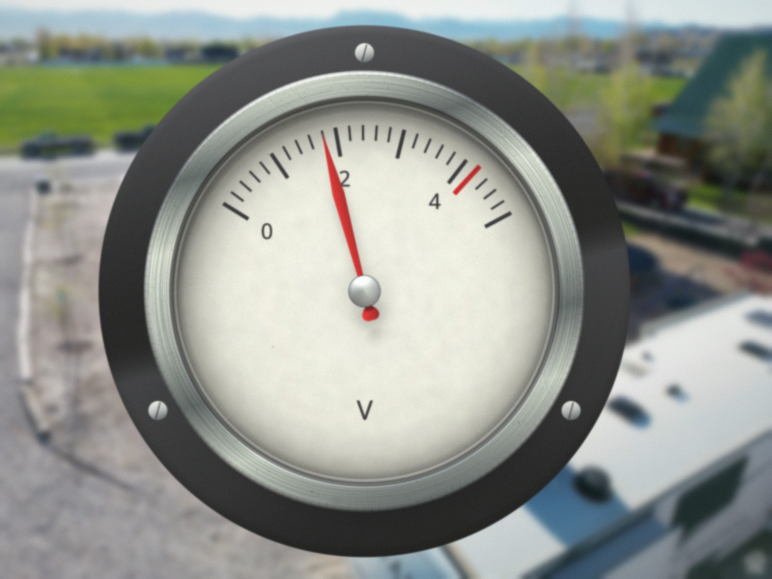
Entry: 1.8 V
